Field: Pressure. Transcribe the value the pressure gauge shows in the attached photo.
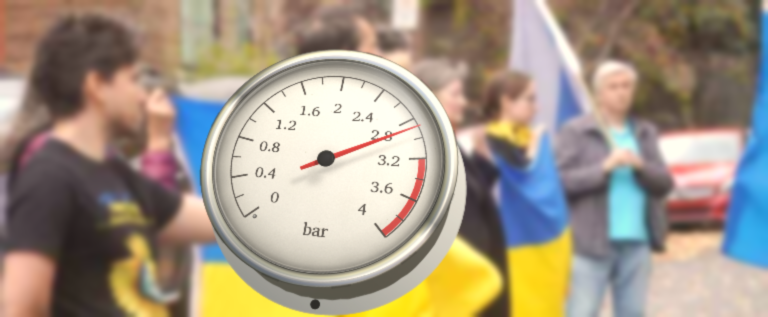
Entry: 2.9 bar
